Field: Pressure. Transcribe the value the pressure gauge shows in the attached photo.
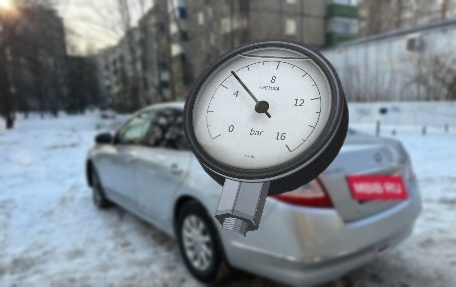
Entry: 5 bar
